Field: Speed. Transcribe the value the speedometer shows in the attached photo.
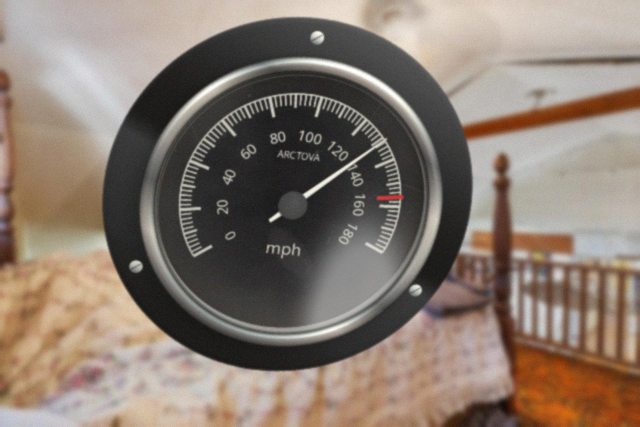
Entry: 130 mph
